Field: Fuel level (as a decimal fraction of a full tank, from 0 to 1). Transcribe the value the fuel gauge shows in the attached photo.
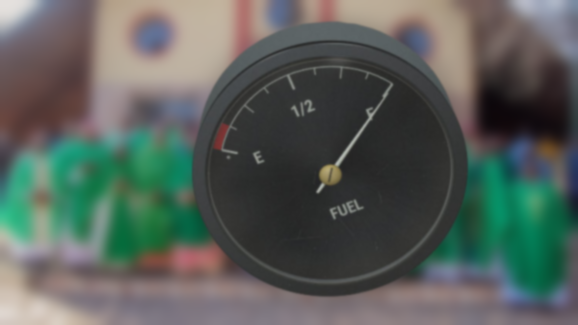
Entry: 1
